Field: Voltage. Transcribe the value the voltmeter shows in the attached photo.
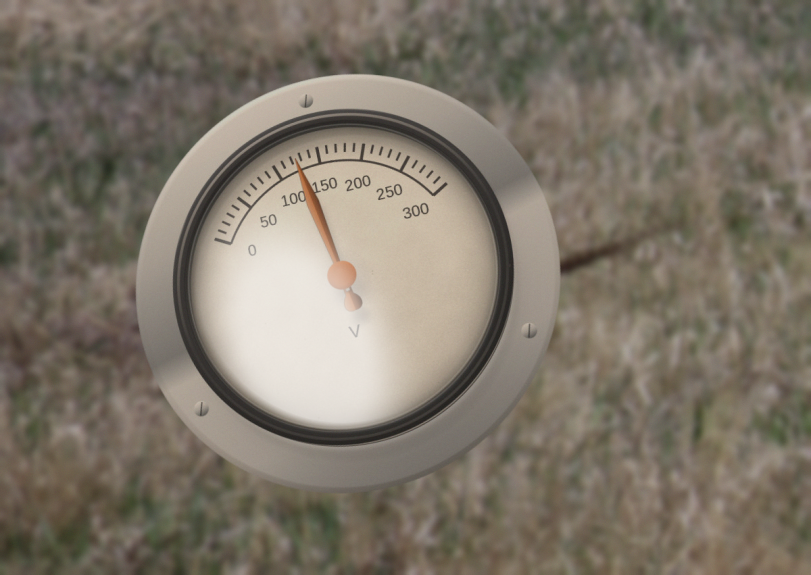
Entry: 125 V
